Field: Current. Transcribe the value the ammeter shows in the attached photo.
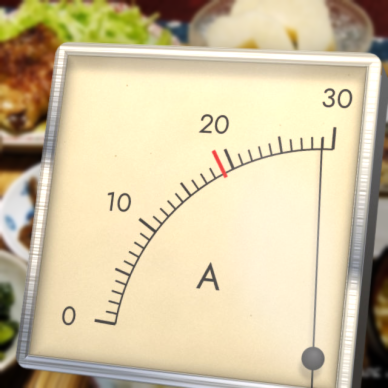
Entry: 29 A
